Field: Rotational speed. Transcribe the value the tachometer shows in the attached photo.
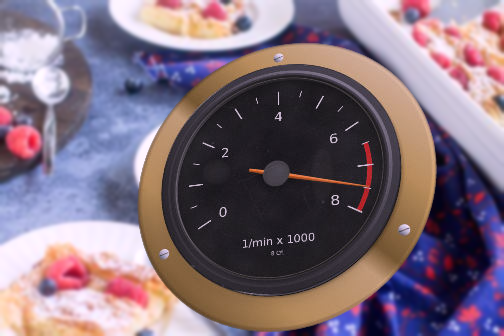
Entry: 7500 rpm
